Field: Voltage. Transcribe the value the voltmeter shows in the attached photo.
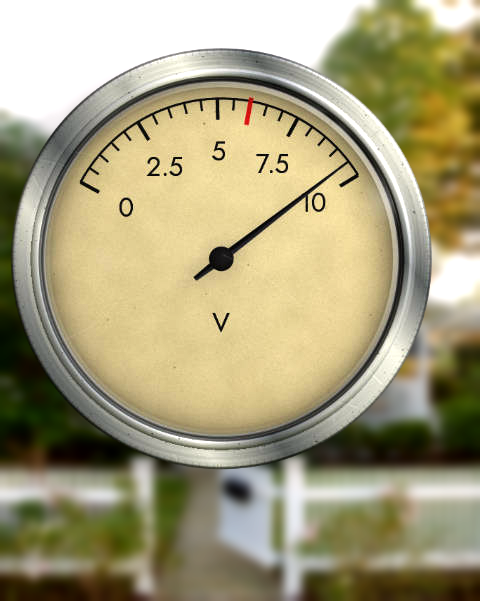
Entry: 9.5 V
